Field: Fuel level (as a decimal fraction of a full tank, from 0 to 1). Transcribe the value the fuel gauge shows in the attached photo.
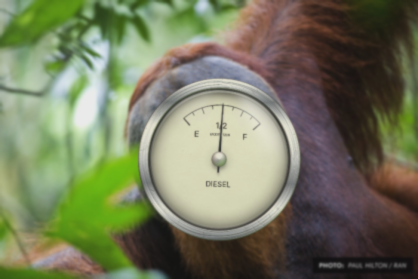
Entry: 0.5
